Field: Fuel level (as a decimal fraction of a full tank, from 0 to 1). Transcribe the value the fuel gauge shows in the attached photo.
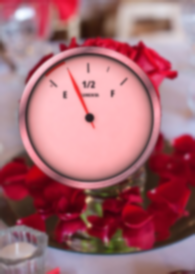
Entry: 0.25
